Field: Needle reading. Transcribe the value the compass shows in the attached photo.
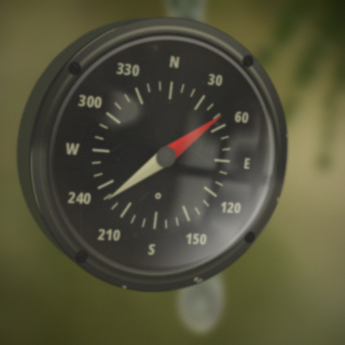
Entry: 50 °
